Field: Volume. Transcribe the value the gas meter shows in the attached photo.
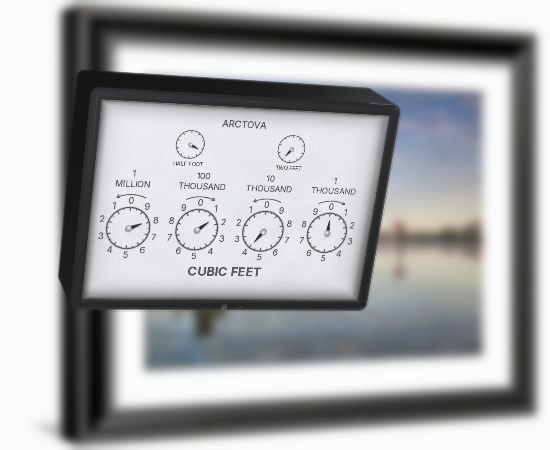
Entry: 814000 ft³
